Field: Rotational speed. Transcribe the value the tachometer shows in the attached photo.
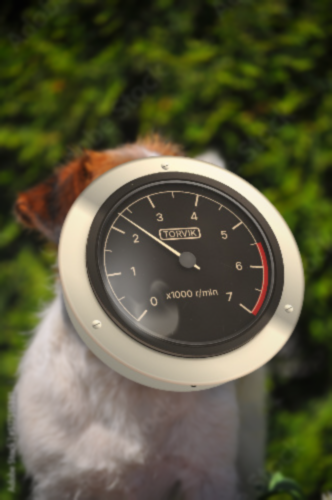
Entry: 2250 rpm
